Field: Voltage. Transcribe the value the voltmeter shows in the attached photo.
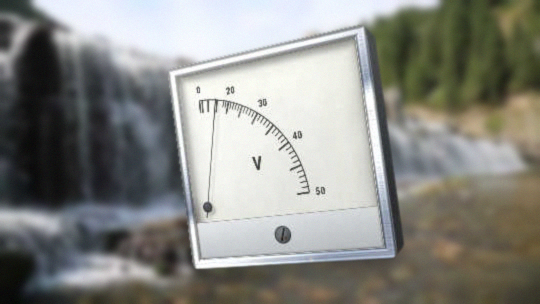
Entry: 15 V
